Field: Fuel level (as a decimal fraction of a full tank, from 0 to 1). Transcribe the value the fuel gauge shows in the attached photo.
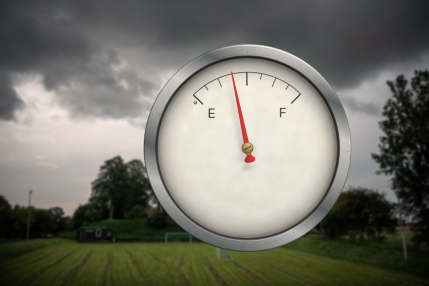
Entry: 0.375
